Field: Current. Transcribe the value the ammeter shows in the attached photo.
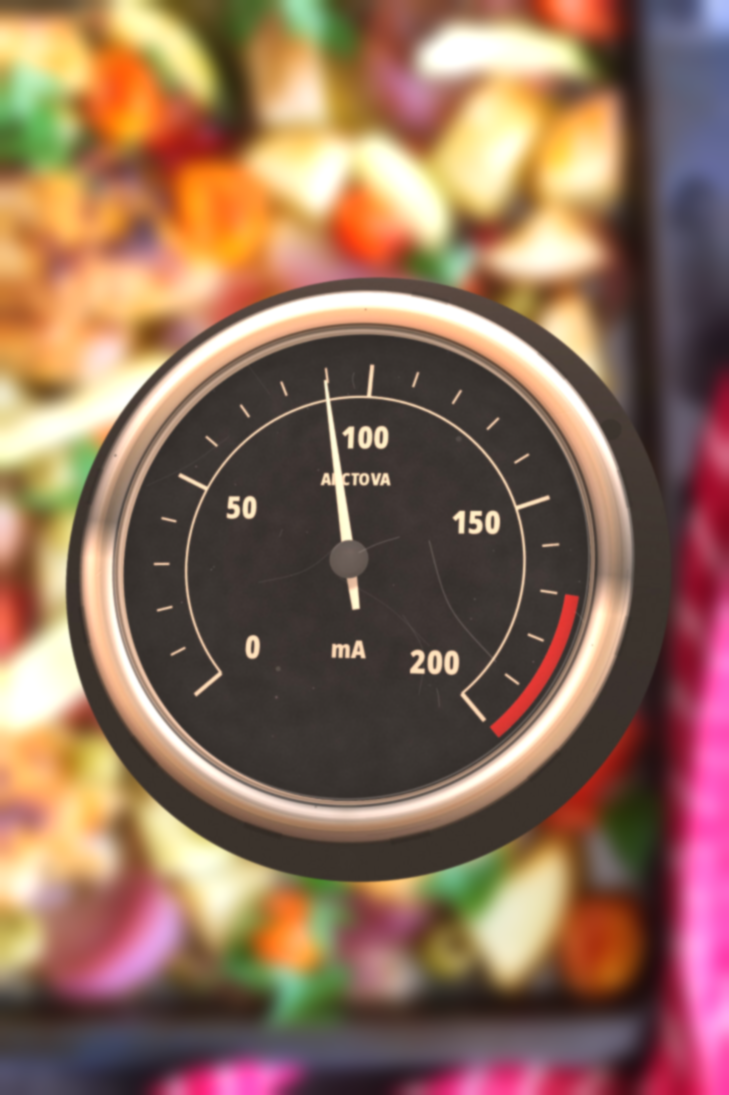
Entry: 90 mA
